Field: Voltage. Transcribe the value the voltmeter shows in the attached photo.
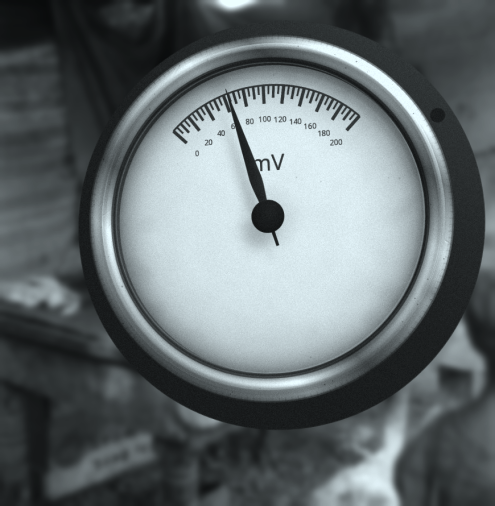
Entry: 65 mV
